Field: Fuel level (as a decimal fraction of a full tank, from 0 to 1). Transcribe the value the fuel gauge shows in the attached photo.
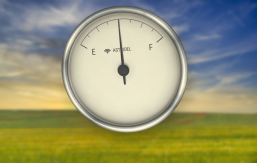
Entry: 0.5
